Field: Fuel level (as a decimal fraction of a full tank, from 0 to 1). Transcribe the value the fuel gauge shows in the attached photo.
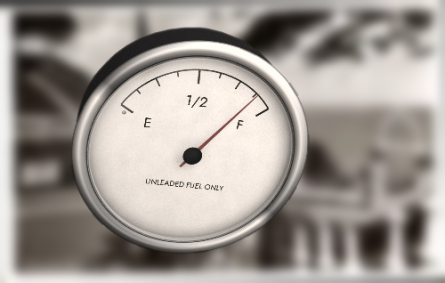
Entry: 0.875
